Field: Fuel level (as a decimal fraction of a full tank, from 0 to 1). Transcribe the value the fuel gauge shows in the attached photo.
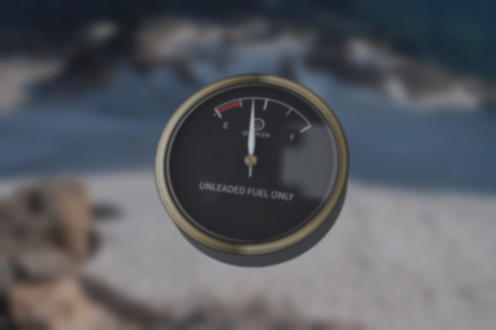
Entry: 0.375
